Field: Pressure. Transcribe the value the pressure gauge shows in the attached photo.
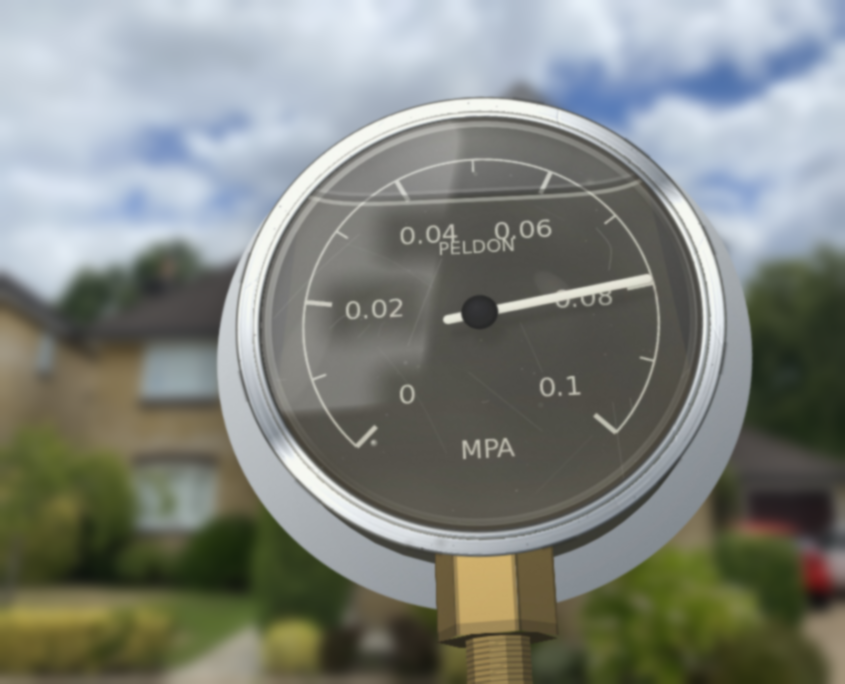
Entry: 0.08 MPa
